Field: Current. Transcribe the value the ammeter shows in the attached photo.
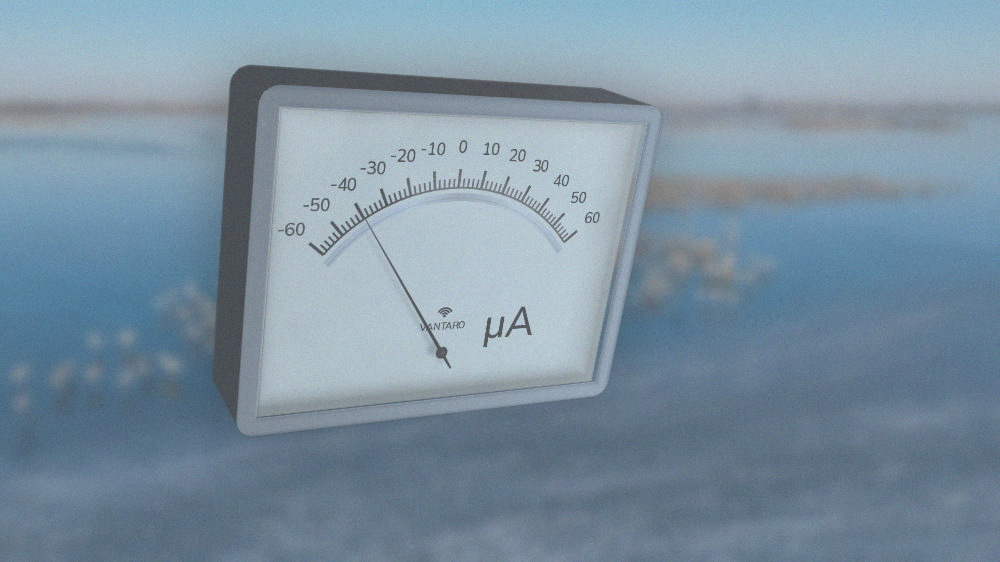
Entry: -40 µA
